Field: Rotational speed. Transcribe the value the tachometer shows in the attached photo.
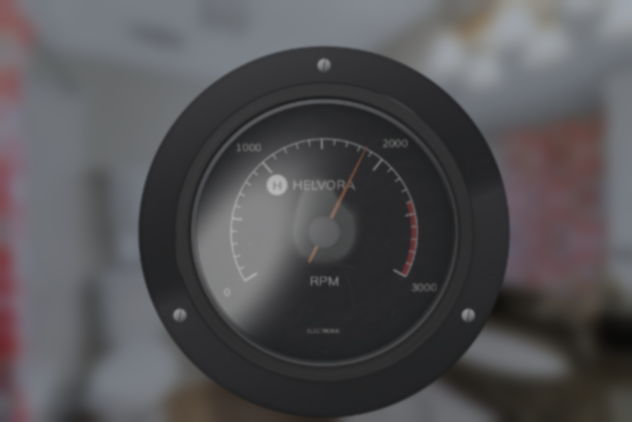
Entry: 1850 rpm
